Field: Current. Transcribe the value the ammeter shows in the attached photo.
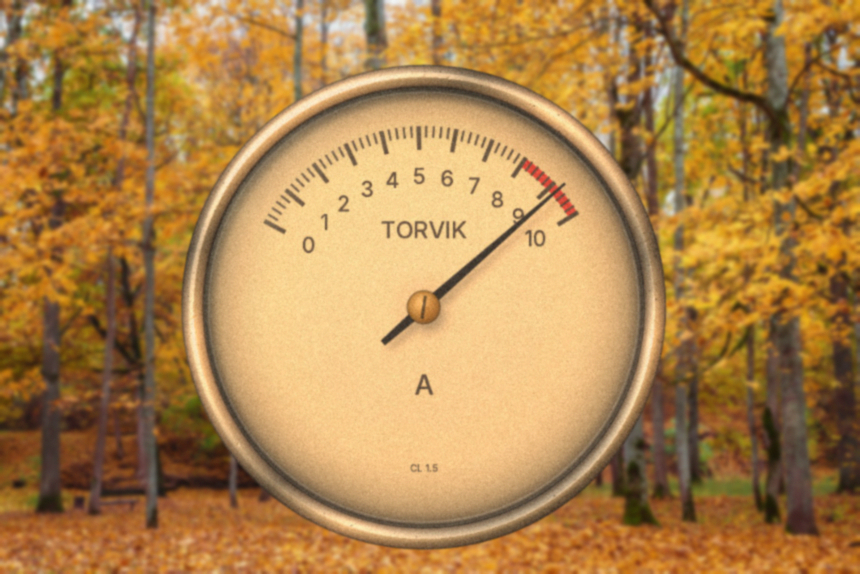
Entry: 9.2 A
